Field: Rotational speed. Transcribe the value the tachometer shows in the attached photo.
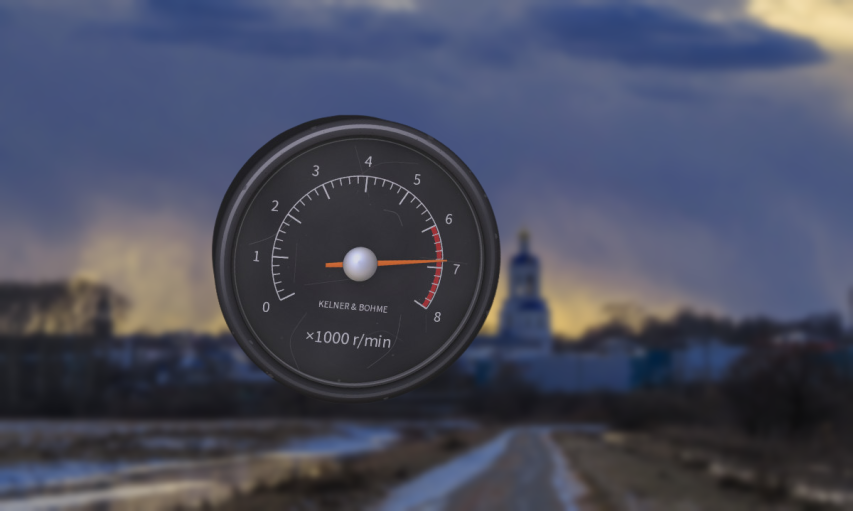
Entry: 6800 rpm
